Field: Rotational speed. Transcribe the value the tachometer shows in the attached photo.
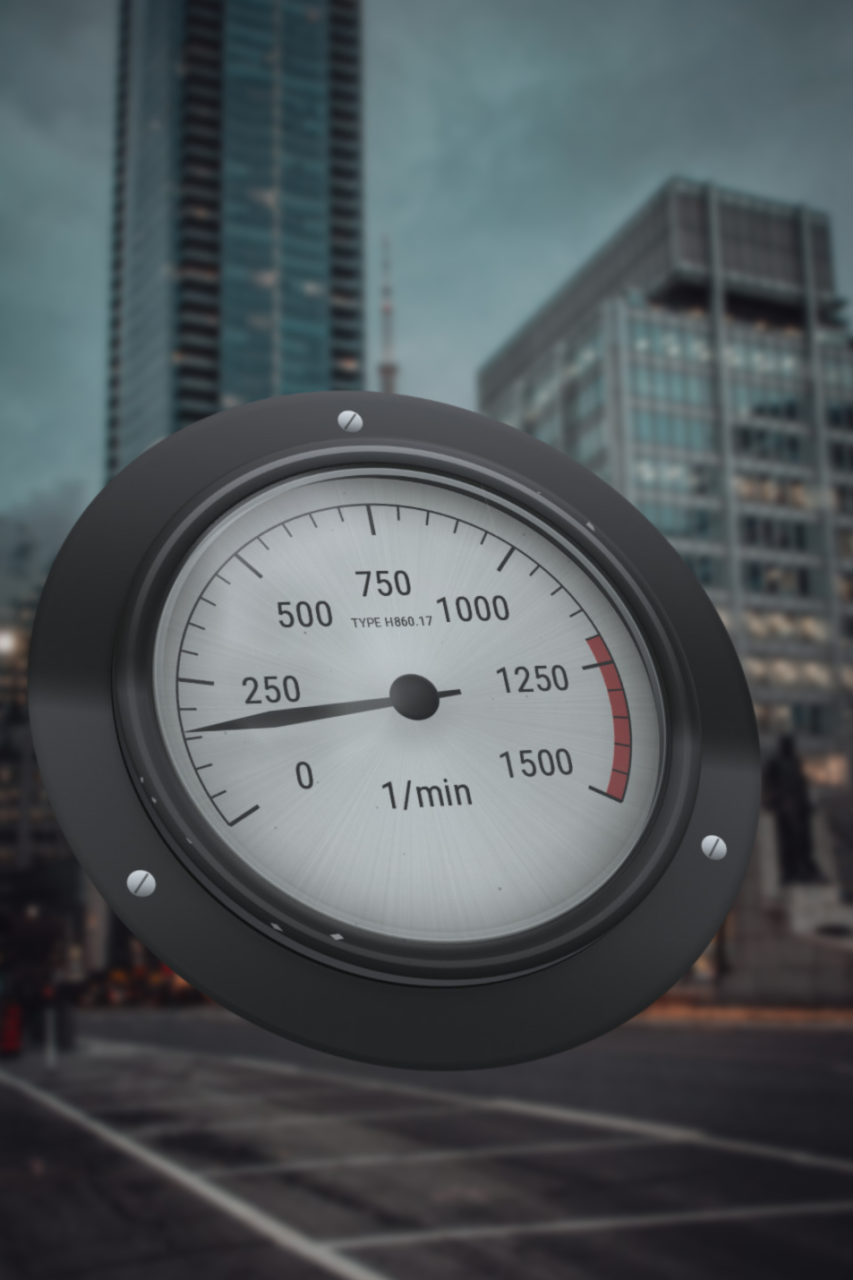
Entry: 150 rpm
